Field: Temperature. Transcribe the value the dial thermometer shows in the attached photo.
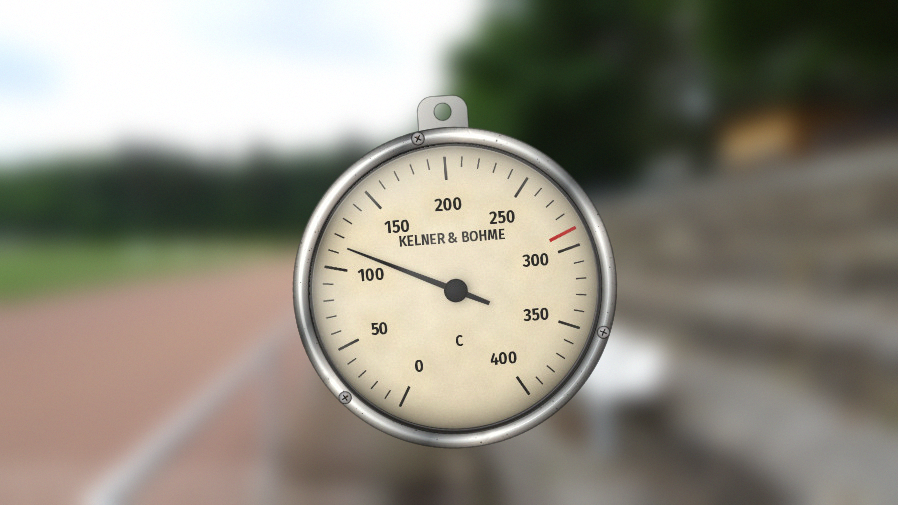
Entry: 115 °C
